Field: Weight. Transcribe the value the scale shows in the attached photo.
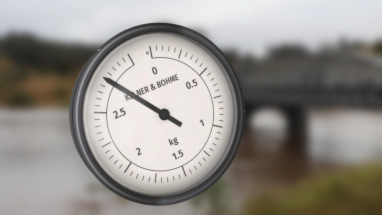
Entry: 2.75 kg
